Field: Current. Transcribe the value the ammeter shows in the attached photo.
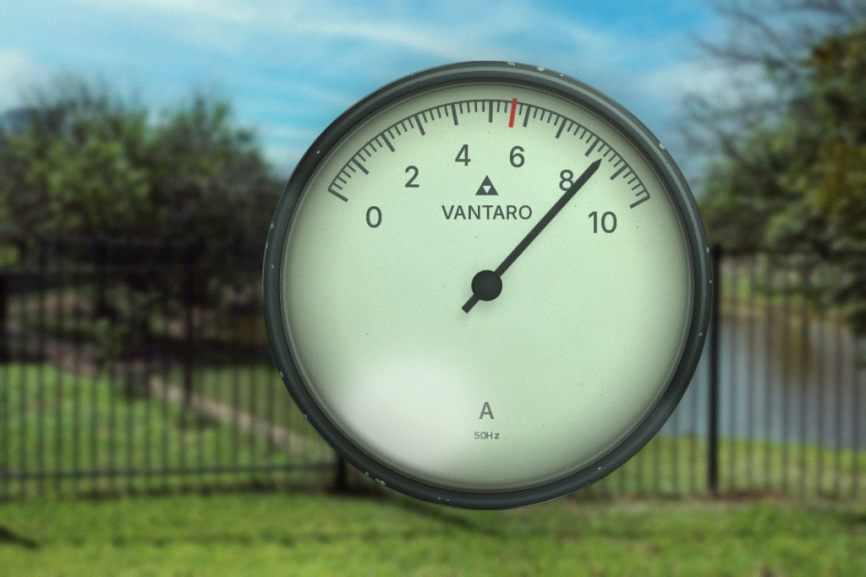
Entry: 8.4 A
